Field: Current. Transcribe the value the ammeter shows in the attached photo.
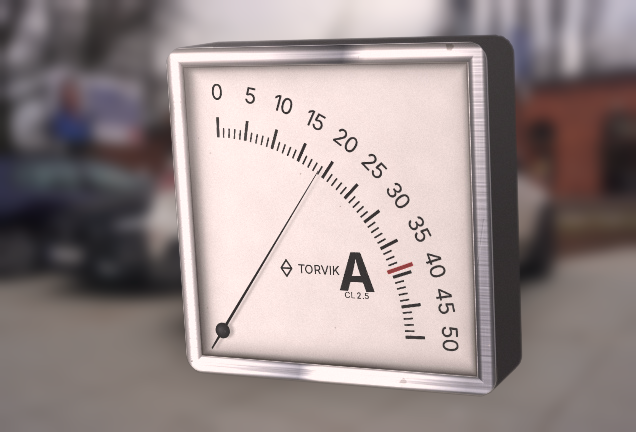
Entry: 19 A
